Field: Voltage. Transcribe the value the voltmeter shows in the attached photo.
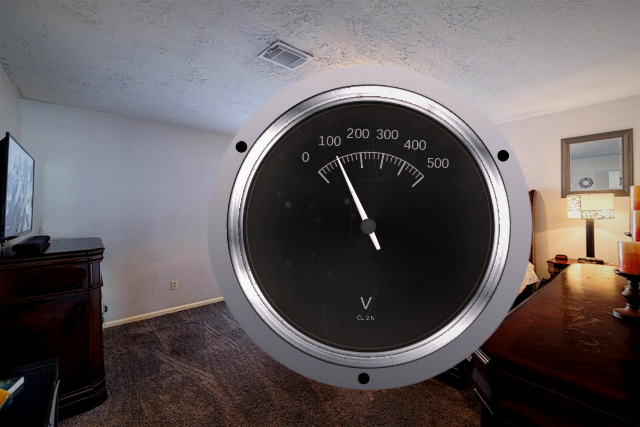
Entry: 100 V
